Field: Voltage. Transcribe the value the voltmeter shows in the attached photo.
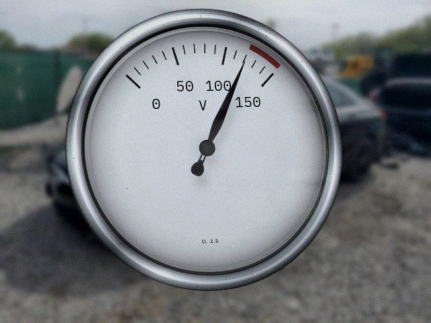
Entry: 120 V
